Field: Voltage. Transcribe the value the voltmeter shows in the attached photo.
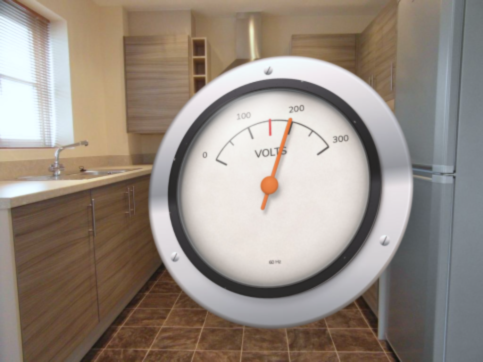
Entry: 200 V
